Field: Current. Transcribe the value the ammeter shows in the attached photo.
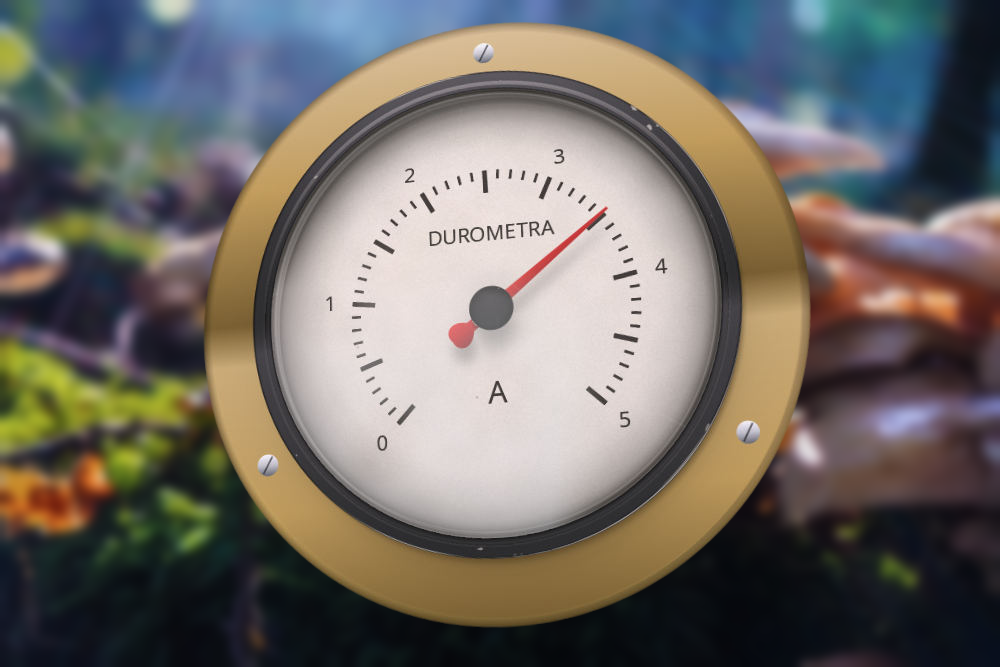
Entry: 3.5 A
